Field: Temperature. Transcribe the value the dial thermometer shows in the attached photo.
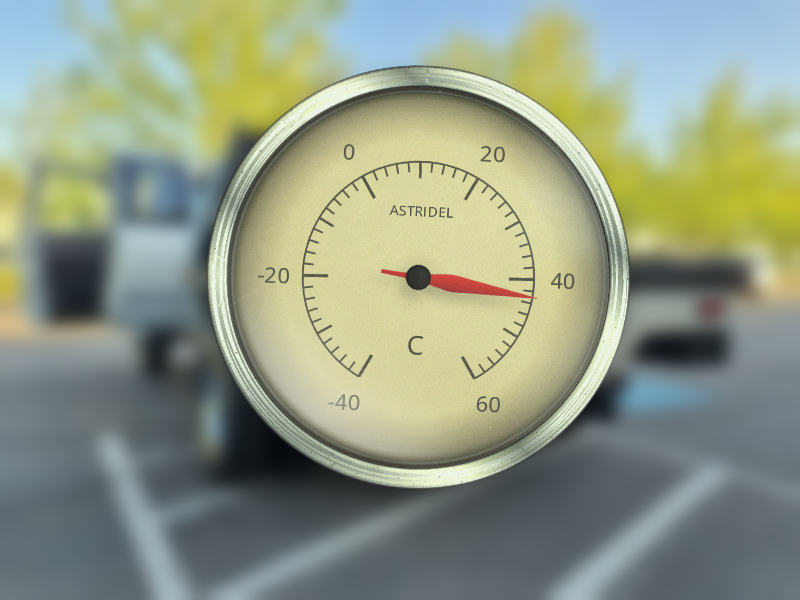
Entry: 43 °C
